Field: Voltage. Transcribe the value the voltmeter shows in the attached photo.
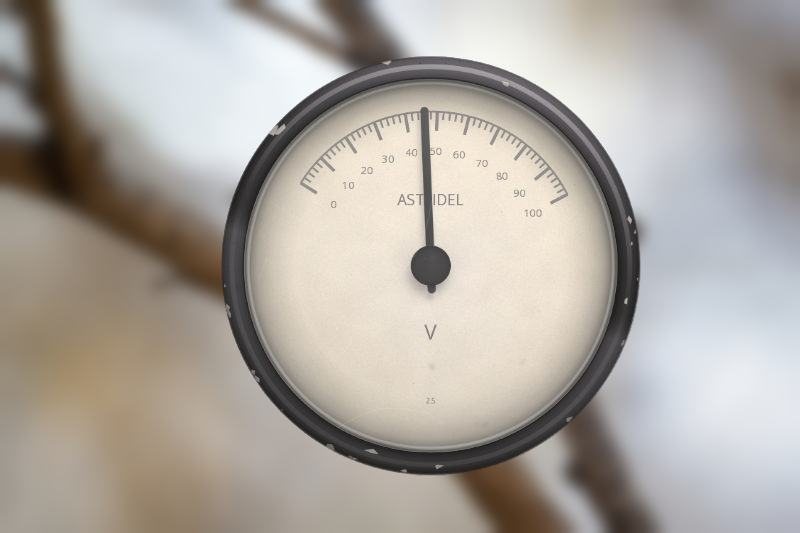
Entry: 46 V
